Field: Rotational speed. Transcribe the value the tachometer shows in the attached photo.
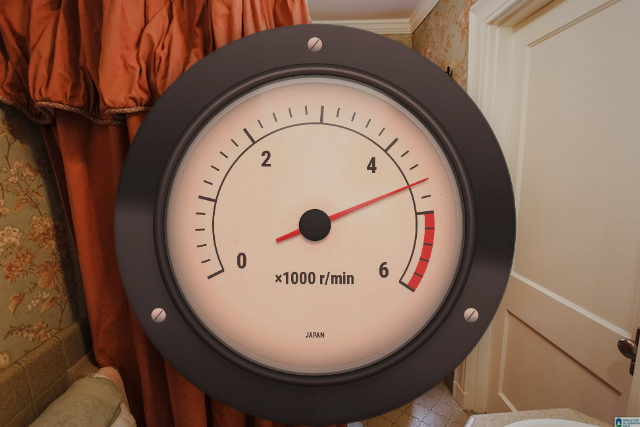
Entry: 4600 rpm
